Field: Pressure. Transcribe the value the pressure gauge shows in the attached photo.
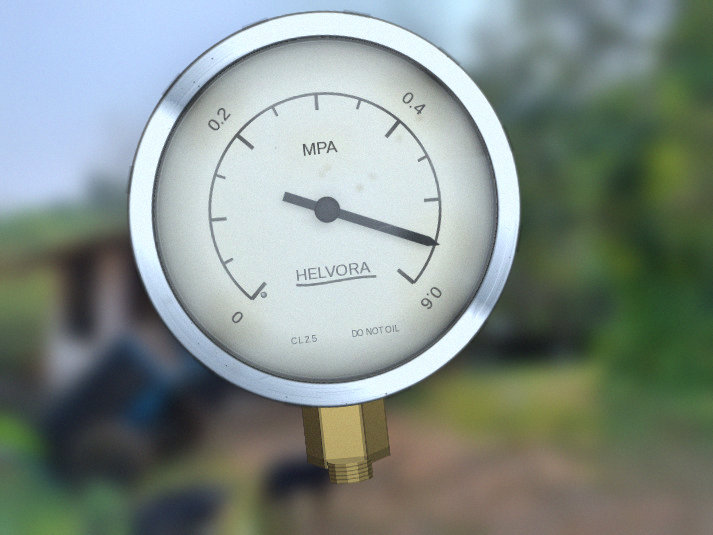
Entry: 0.55 MPa
